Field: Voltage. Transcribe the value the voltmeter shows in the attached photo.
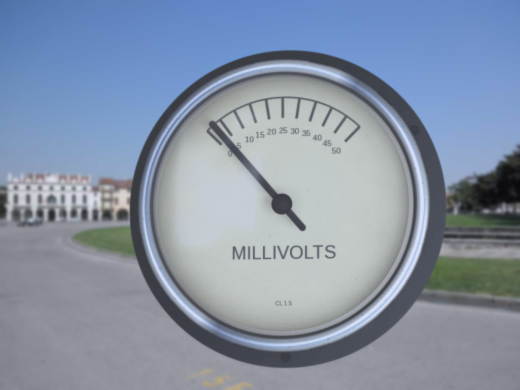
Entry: 2.5 mV
